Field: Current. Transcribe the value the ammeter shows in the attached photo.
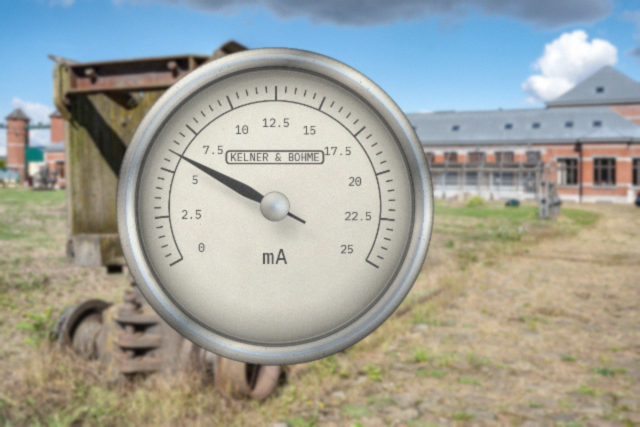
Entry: 6 mA
